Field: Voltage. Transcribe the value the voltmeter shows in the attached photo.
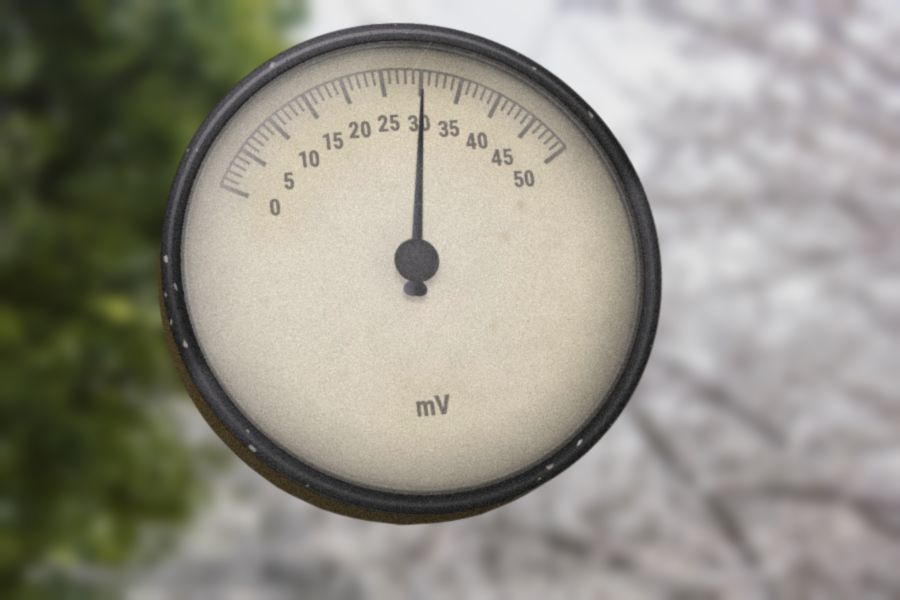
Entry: 30 mV
